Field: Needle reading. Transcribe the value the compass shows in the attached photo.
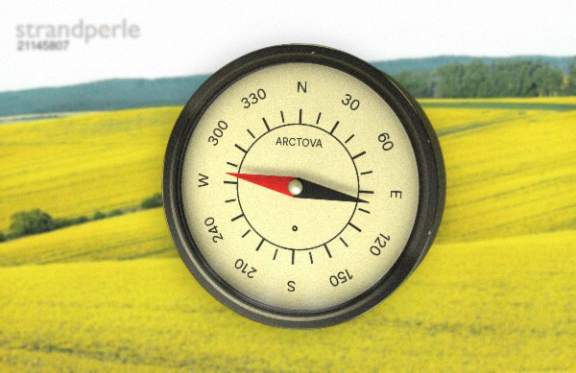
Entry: 277.5 °
